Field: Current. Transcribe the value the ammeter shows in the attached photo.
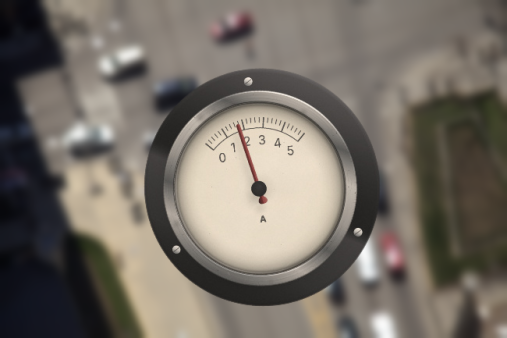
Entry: 1.8 A
